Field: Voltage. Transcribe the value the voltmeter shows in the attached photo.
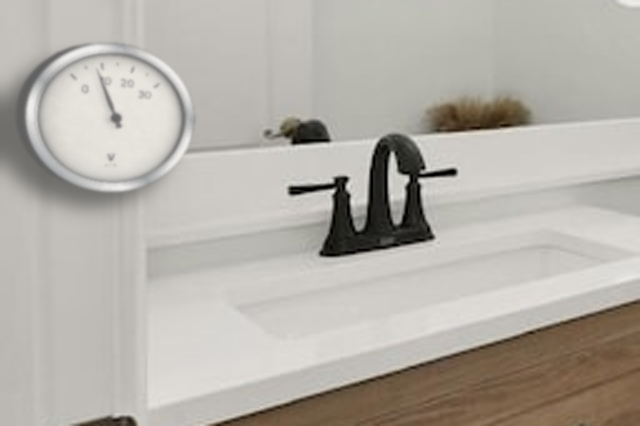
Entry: 7.5 V
